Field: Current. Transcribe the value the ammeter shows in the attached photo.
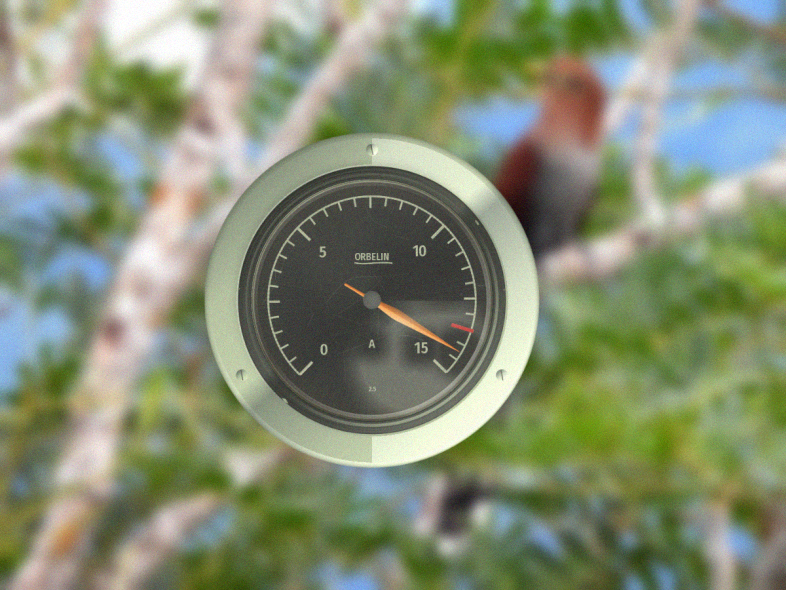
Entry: 14.25 A
